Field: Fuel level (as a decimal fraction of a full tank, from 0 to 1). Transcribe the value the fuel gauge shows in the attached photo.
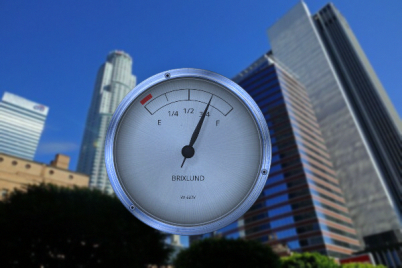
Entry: 0.75
